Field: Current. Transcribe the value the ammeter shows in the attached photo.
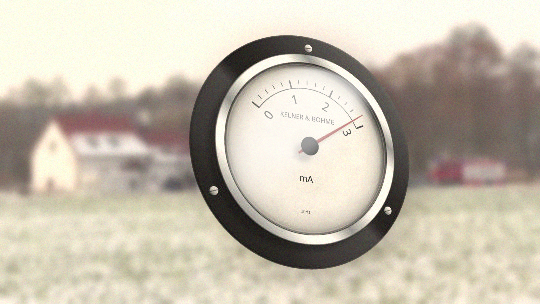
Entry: 2.8 mA
